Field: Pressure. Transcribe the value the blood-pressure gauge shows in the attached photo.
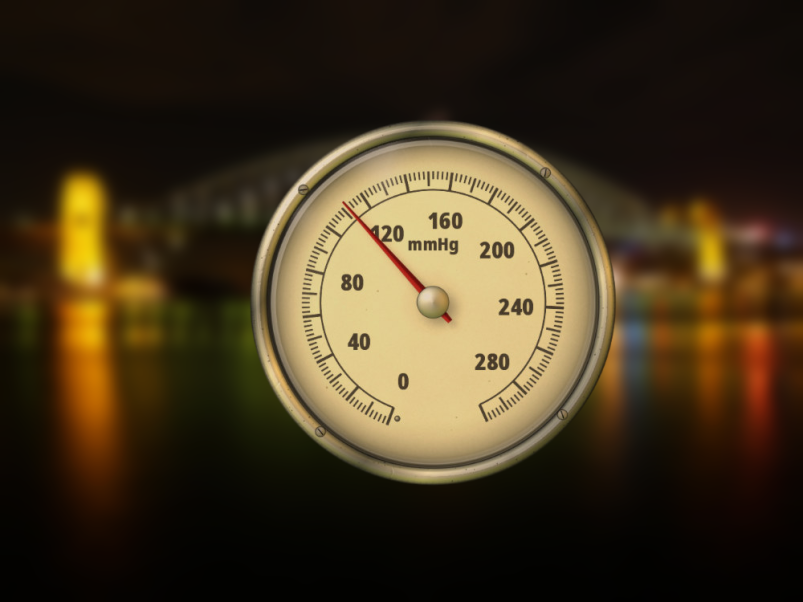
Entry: 112 mmHg
